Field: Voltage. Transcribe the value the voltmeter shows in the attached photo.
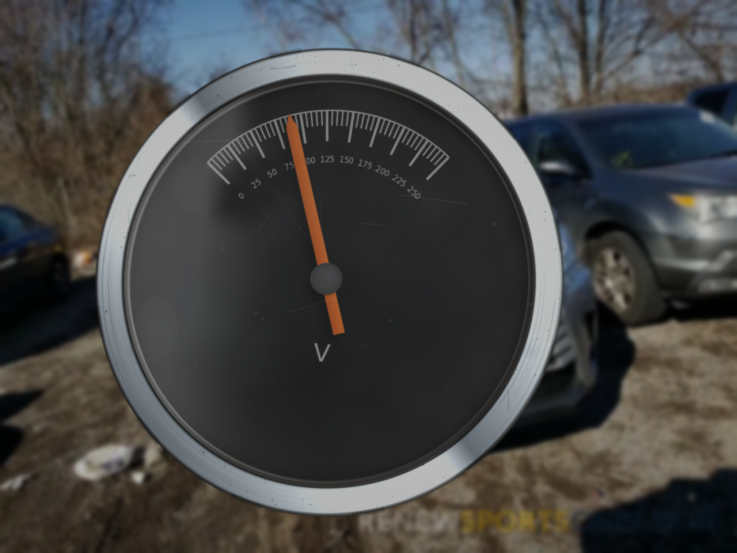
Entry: 90 V
